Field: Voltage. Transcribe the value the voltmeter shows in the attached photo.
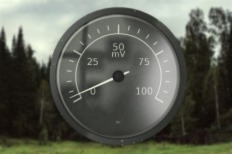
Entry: 2.5 mV
